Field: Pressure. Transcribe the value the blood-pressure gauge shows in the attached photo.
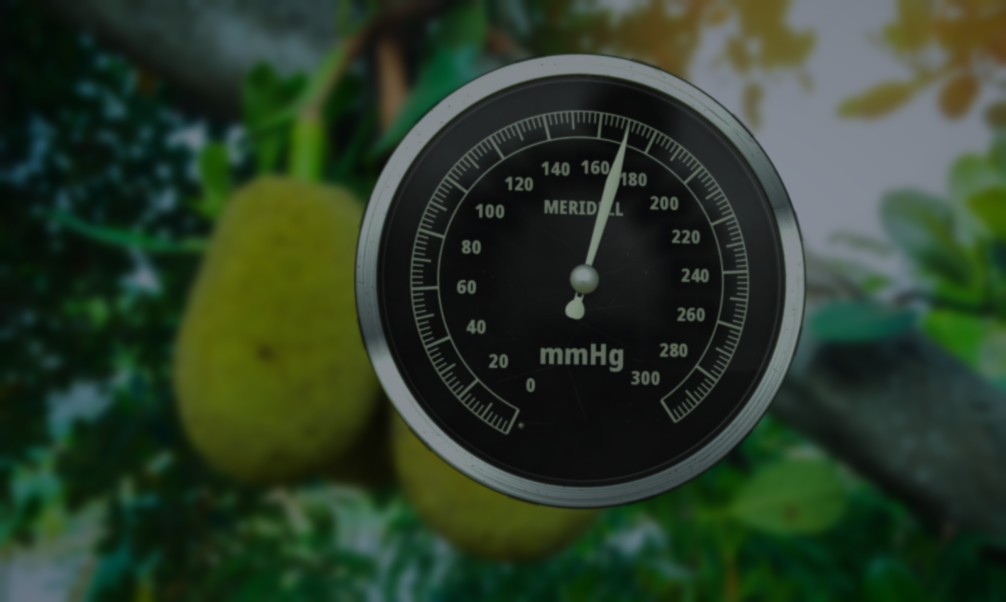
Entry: 170 mmHg
